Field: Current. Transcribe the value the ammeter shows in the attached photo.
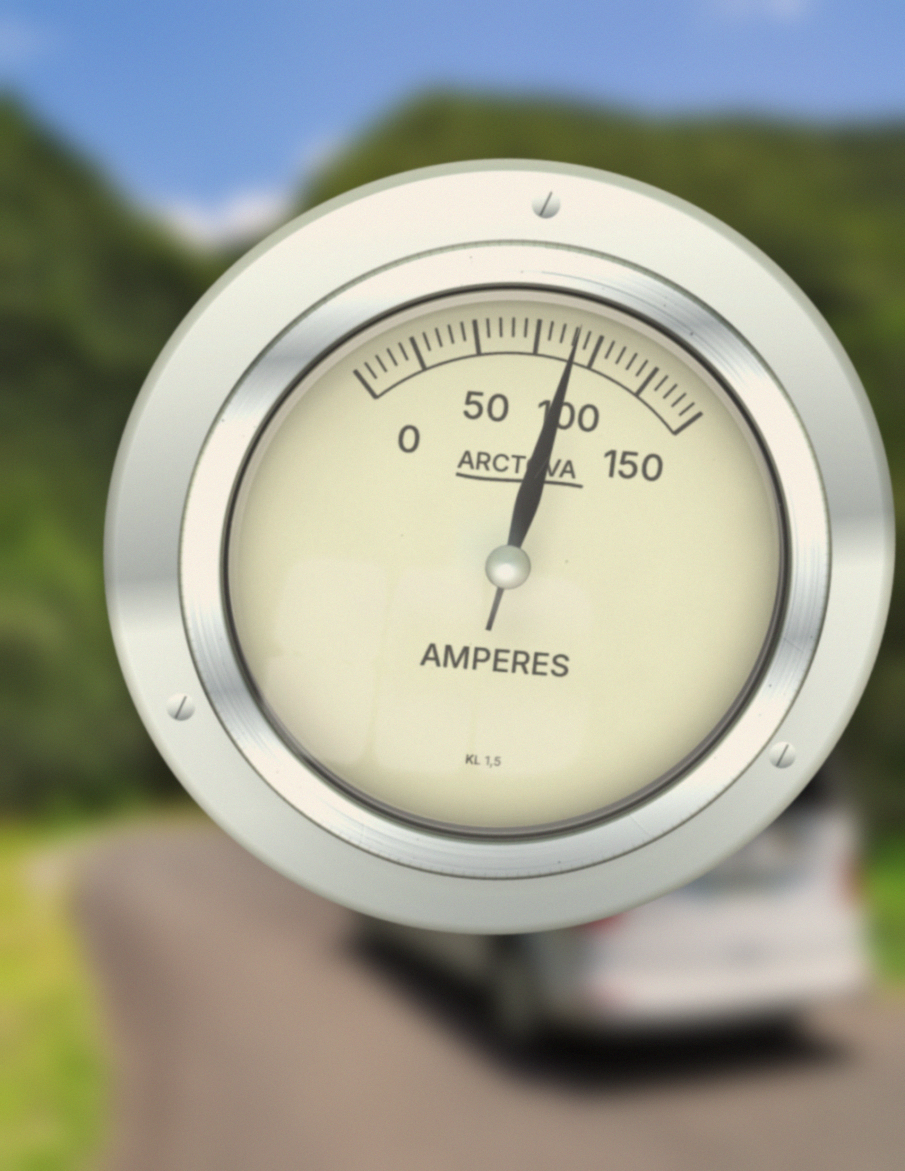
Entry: 90 A
